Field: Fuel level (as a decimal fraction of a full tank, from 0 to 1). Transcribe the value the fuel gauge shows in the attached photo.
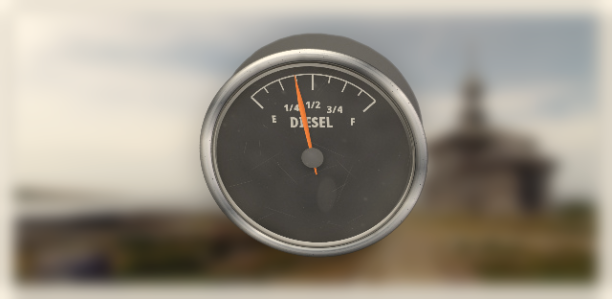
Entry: 0.375
